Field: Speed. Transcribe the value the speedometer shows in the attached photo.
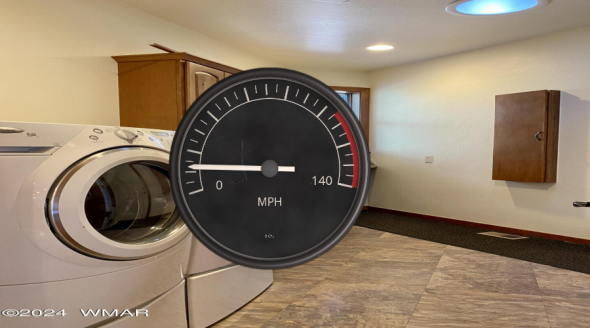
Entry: 12.5 mph
